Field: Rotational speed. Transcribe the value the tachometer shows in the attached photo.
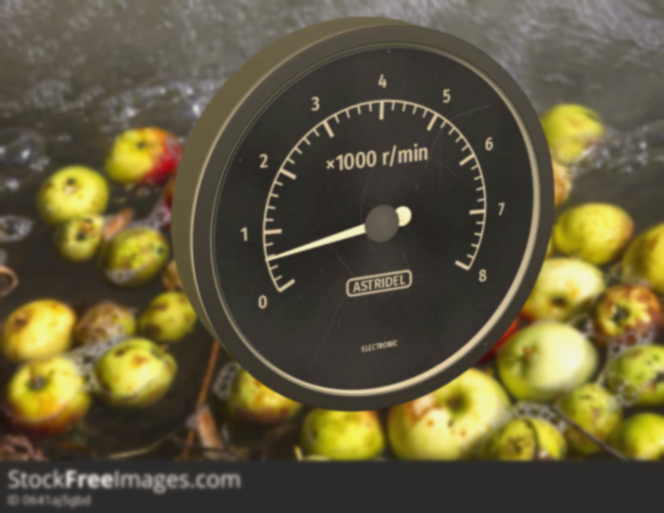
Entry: 600 rpm
